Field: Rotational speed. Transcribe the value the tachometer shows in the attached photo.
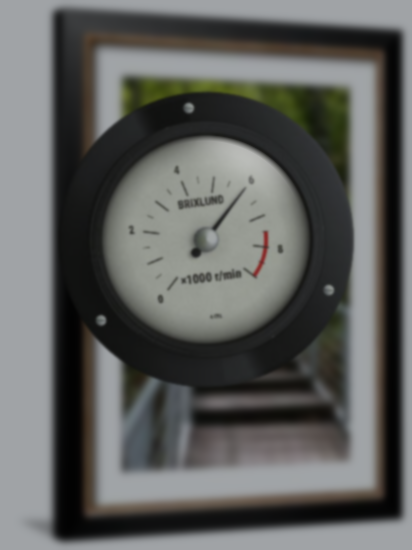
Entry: 6000 rpm
